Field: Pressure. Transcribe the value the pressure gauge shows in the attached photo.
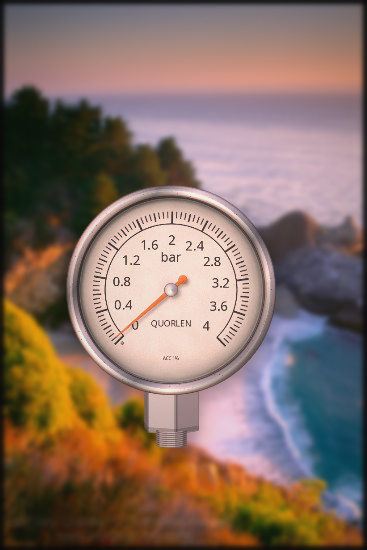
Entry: 0.05 bar
